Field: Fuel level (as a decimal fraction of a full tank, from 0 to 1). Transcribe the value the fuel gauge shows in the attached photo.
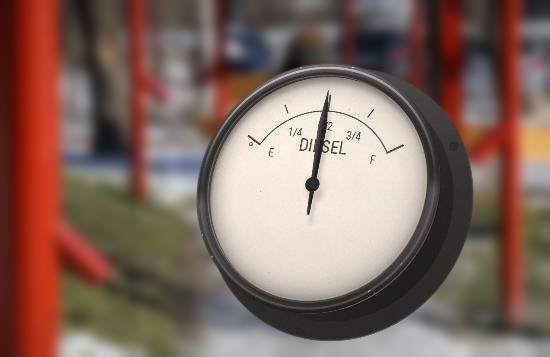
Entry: 0.5
